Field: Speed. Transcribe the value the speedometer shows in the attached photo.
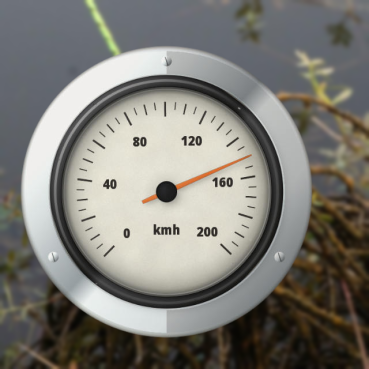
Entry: 150 km/h
